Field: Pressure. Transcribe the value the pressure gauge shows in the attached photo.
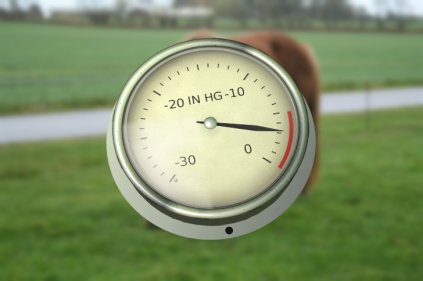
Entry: -3 inHg
